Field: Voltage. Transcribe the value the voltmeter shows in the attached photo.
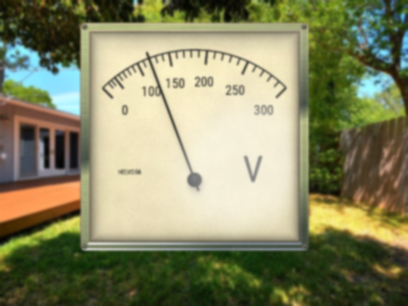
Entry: 120 V
